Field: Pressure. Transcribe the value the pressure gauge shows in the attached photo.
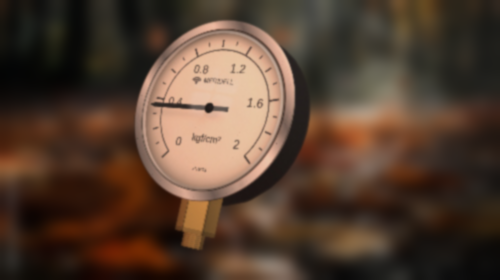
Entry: 0.35 kg/cm²
